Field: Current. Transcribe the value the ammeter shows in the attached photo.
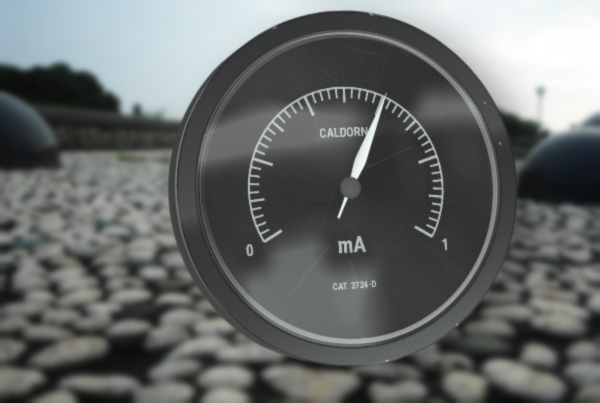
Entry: 0.6 mA
